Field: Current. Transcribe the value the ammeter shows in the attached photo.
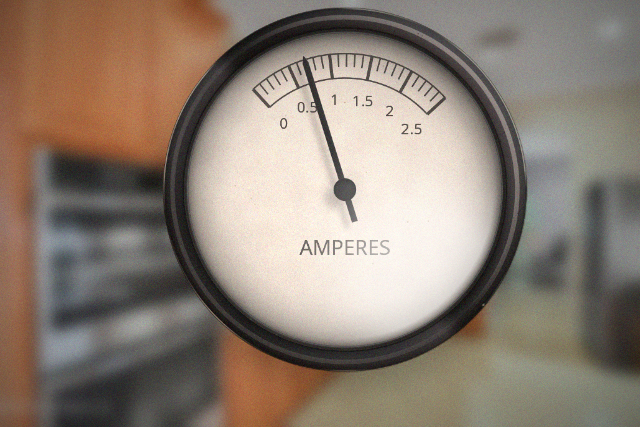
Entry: 0.7 A
